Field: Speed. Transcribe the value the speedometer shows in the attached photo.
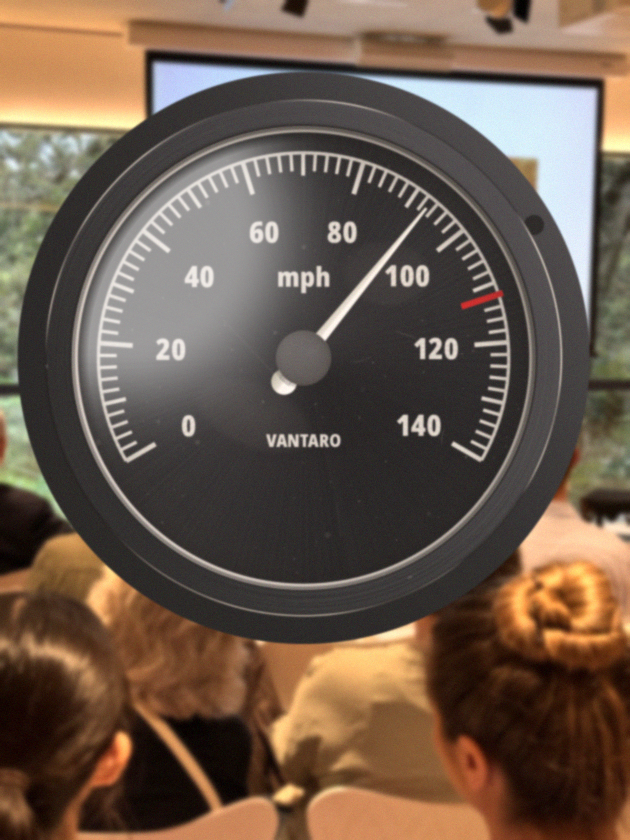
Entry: 93 mph
